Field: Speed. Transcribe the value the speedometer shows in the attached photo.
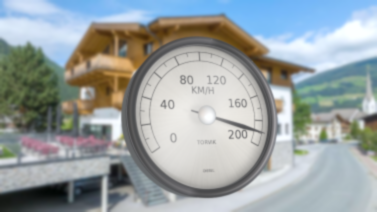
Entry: 190 km/h
